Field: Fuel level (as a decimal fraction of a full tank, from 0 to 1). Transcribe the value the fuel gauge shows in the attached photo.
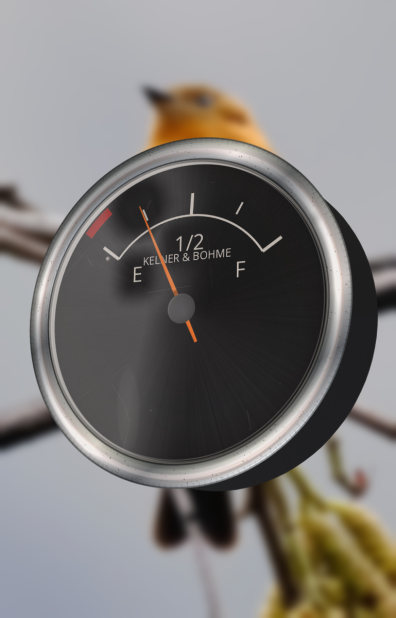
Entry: 0.25
